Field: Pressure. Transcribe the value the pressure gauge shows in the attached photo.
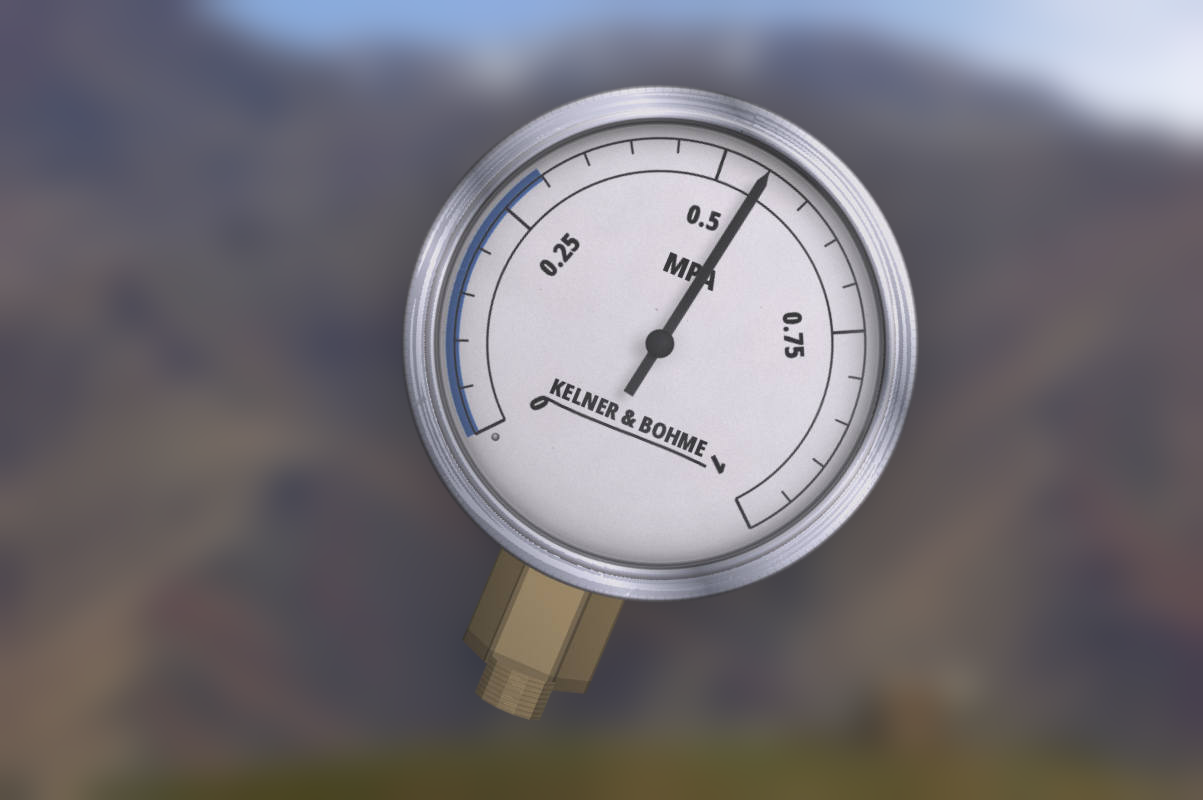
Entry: 0.55 MPa
